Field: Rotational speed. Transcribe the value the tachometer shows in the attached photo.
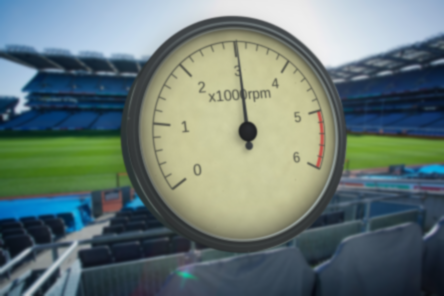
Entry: 3000 rpm
